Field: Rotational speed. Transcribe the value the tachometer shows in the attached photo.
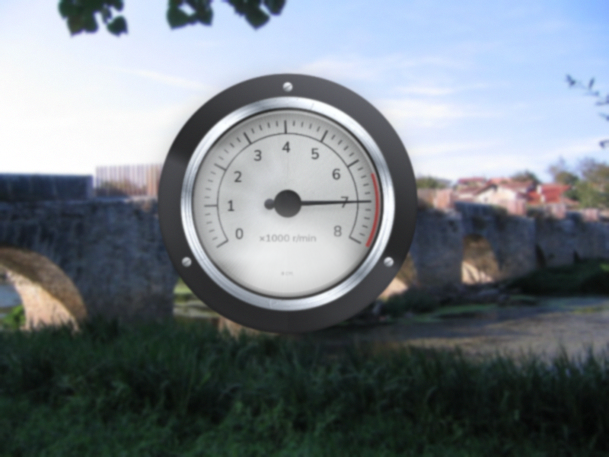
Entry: 7000 rpm
